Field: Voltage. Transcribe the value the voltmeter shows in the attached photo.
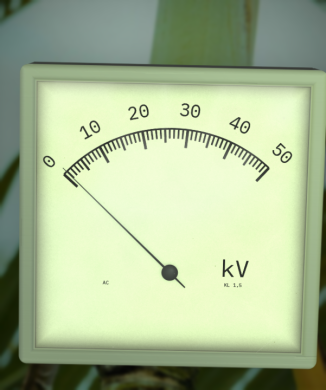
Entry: 1 kV
